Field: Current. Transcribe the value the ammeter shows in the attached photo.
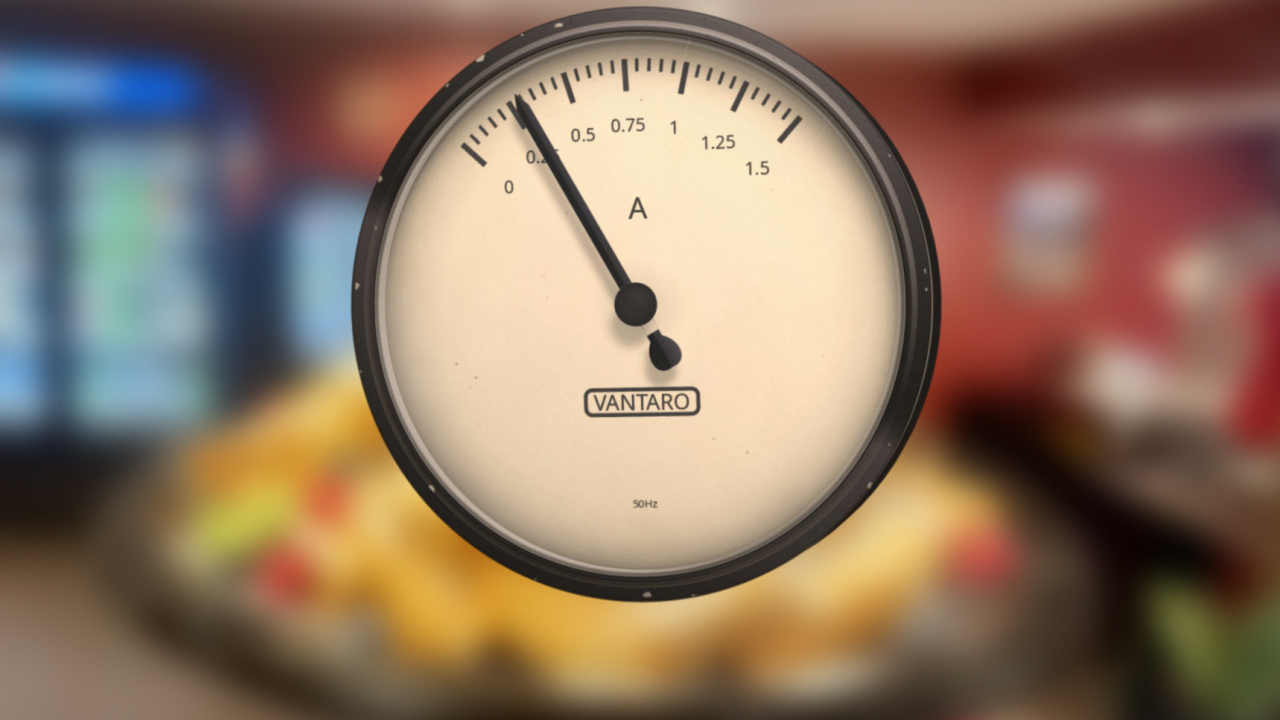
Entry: 0.3 A
